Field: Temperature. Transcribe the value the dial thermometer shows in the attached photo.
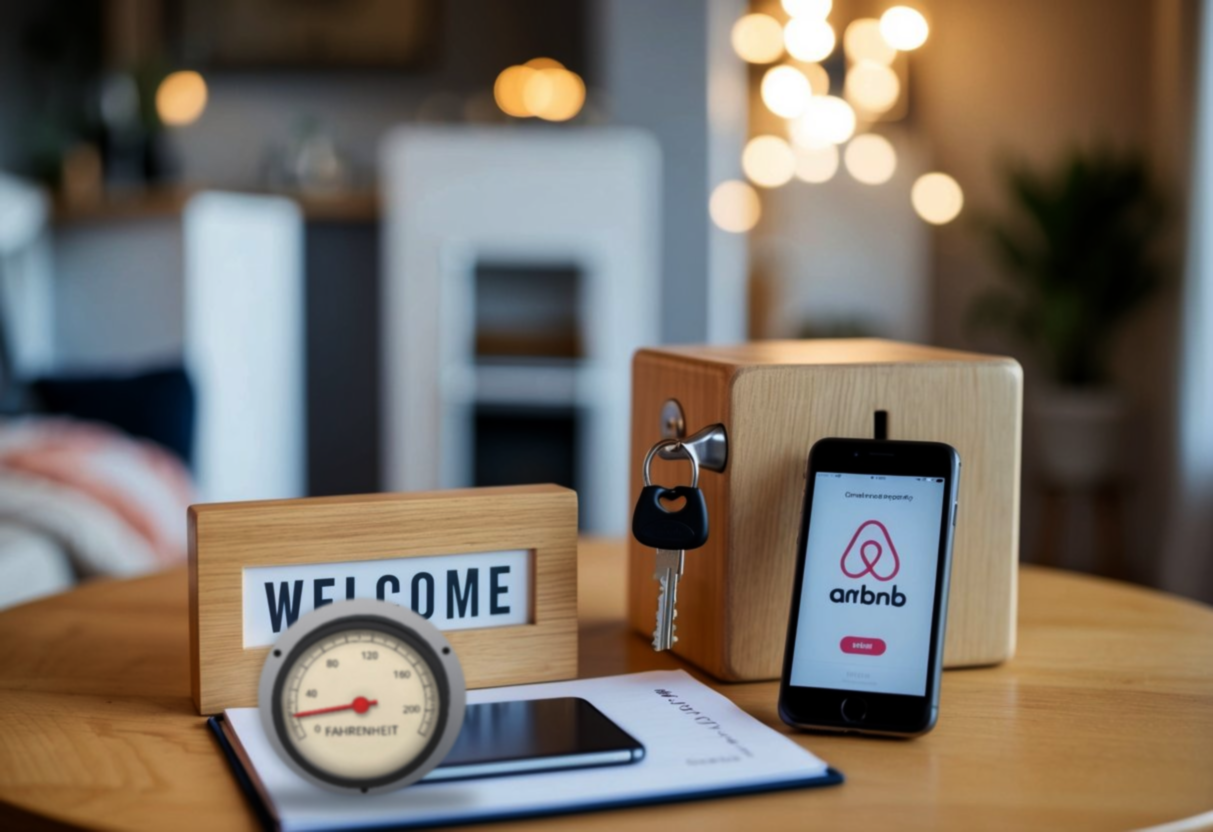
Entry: 20 °F
